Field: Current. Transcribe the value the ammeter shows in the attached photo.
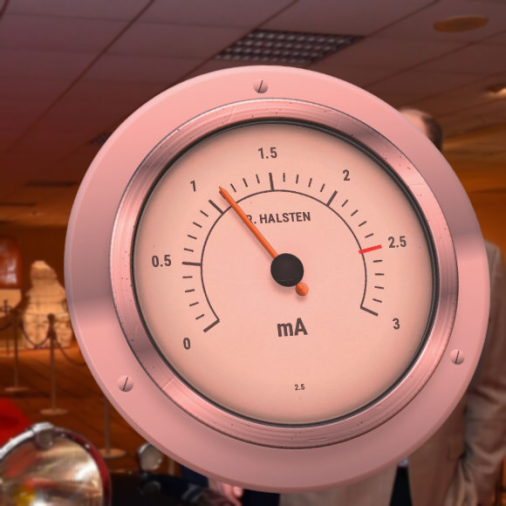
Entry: 1.1 mA
